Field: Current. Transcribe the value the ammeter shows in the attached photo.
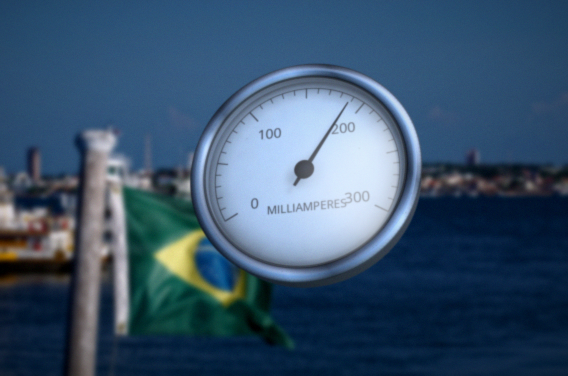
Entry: 190 mA
